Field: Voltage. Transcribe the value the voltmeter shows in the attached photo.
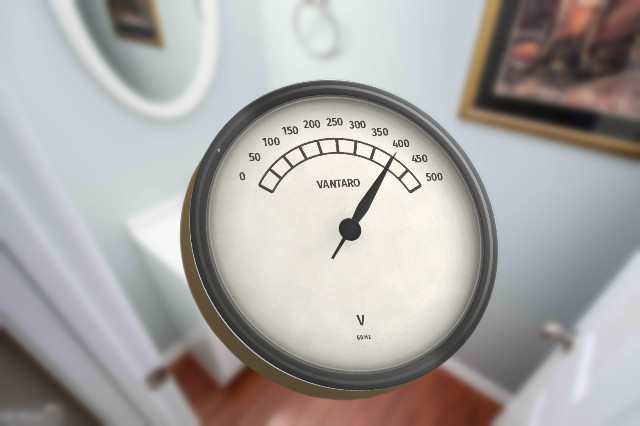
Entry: 400 V
